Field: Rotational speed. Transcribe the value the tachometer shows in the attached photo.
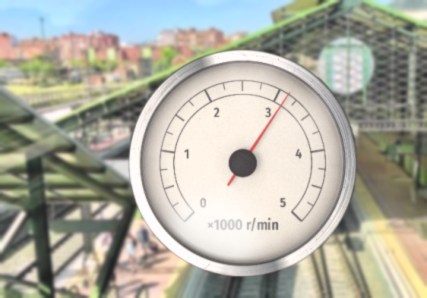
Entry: 3125 rpm
